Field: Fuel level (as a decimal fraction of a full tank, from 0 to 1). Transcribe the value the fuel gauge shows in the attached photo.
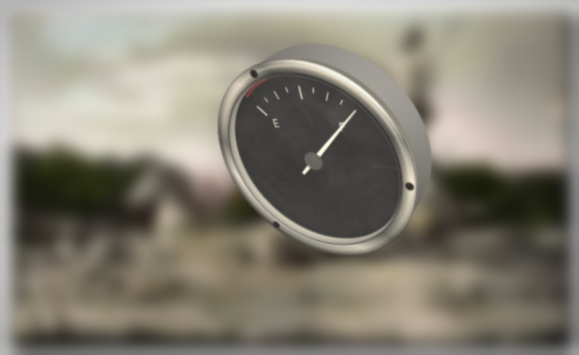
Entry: 1
